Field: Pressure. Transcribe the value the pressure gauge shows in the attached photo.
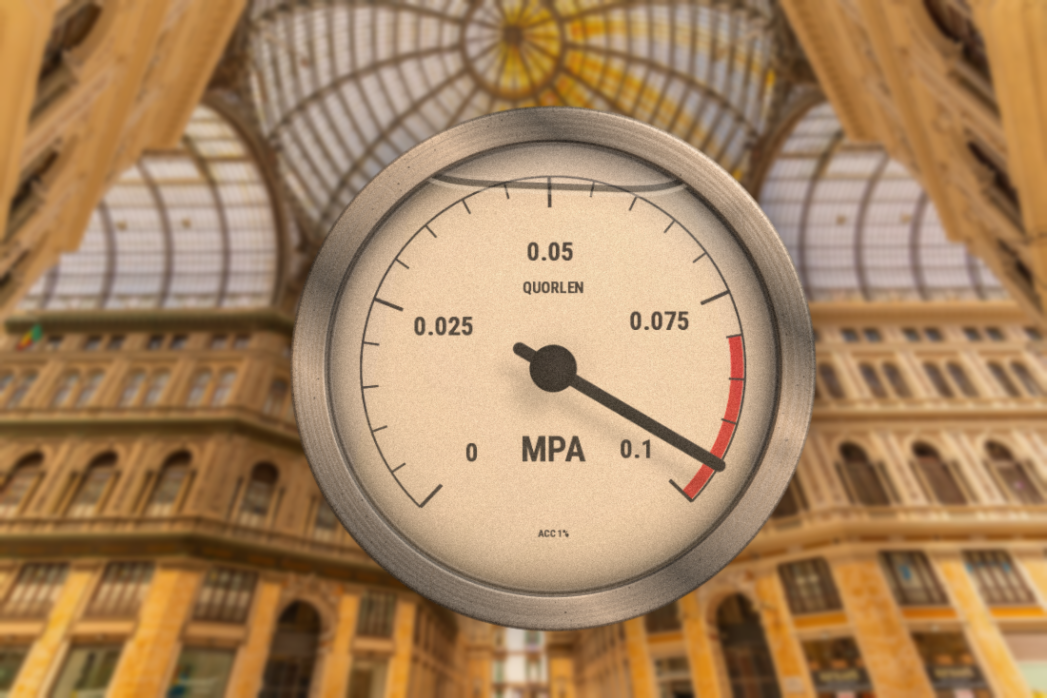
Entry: 0.095 MPa
